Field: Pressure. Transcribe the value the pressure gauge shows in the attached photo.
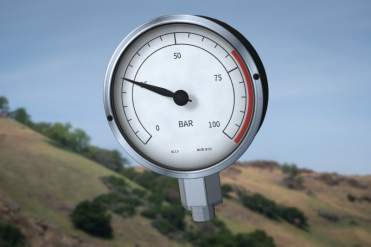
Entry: 25 bar
